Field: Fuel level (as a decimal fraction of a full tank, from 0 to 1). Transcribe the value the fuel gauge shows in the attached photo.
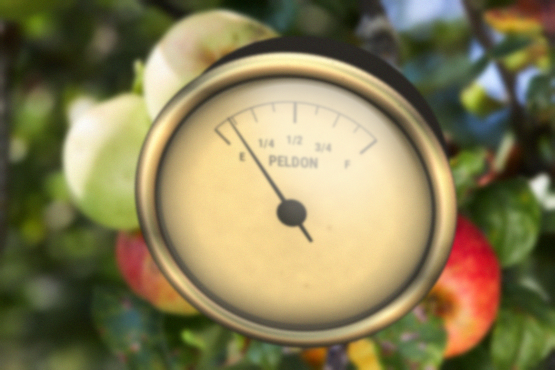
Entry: 0.125
